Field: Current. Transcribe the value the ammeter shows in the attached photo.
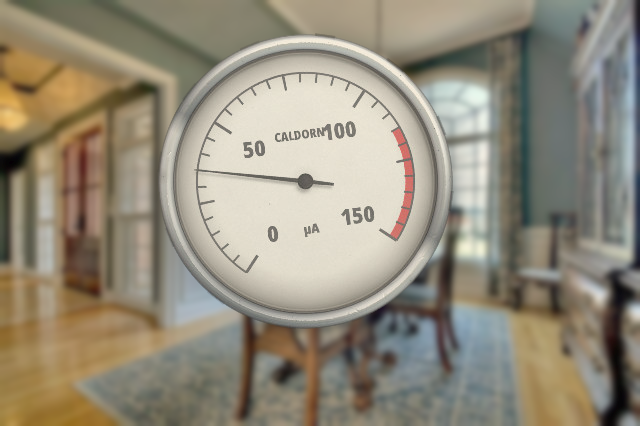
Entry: 35 µA
